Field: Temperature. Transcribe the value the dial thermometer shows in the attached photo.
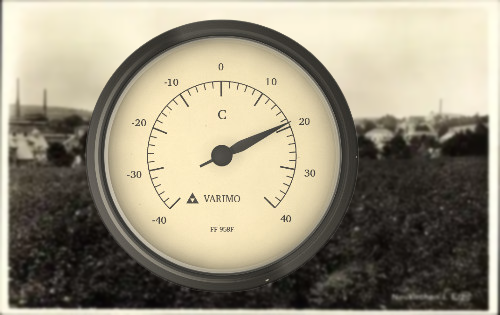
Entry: 19 °C
